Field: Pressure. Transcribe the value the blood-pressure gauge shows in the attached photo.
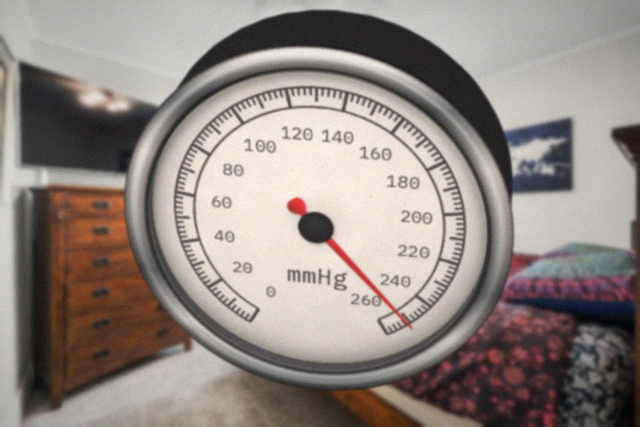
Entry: 250 mmHg
